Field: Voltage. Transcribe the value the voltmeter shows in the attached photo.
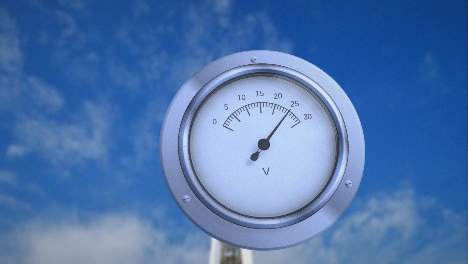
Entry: 25 V
